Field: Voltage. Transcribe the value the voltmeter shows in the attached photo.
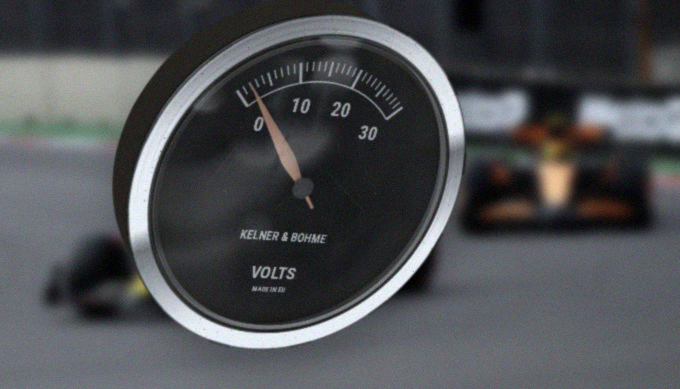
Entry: 2 V
